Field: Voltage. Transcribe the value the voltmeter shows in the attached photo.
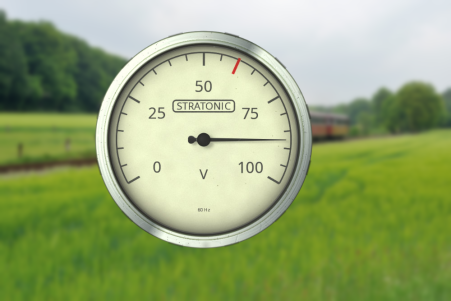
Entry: 87.5 V
